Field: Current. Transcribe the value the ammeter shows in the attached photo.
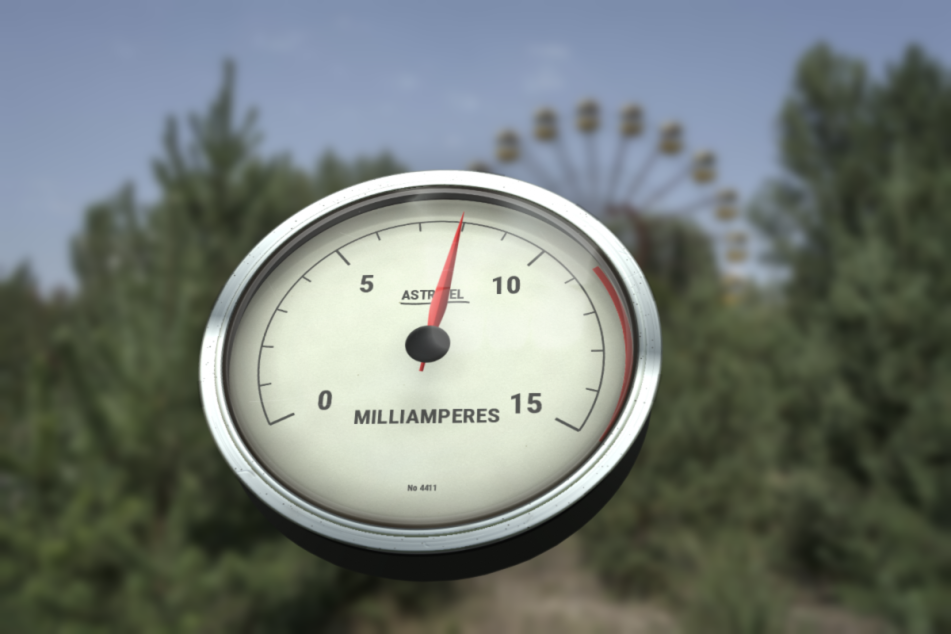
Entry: 8 mA
